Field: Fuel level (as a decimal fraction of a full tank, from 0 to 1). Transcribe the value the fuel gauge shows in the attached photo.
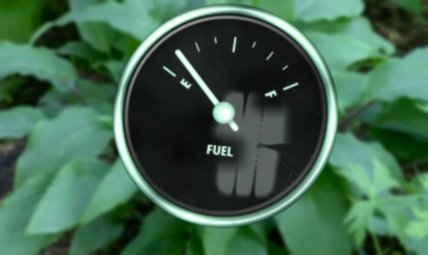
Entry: 0.125
